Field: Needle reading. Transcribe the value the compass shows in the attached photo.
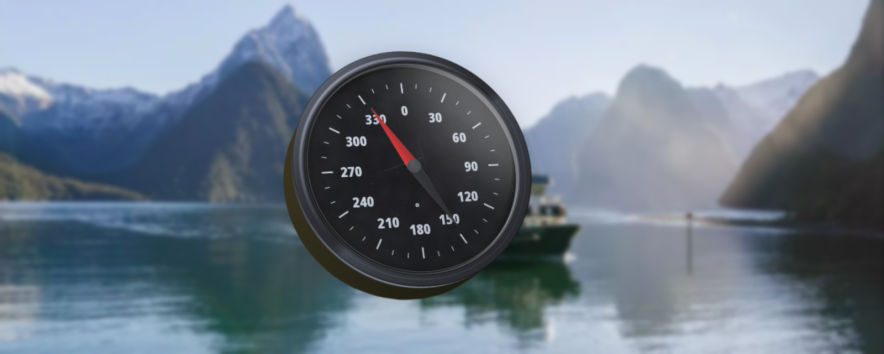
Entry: 330 °
